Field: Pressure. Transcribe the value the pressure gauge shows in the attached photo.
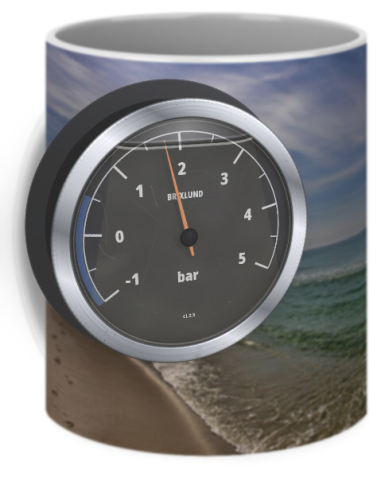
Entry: 1.75 bar
